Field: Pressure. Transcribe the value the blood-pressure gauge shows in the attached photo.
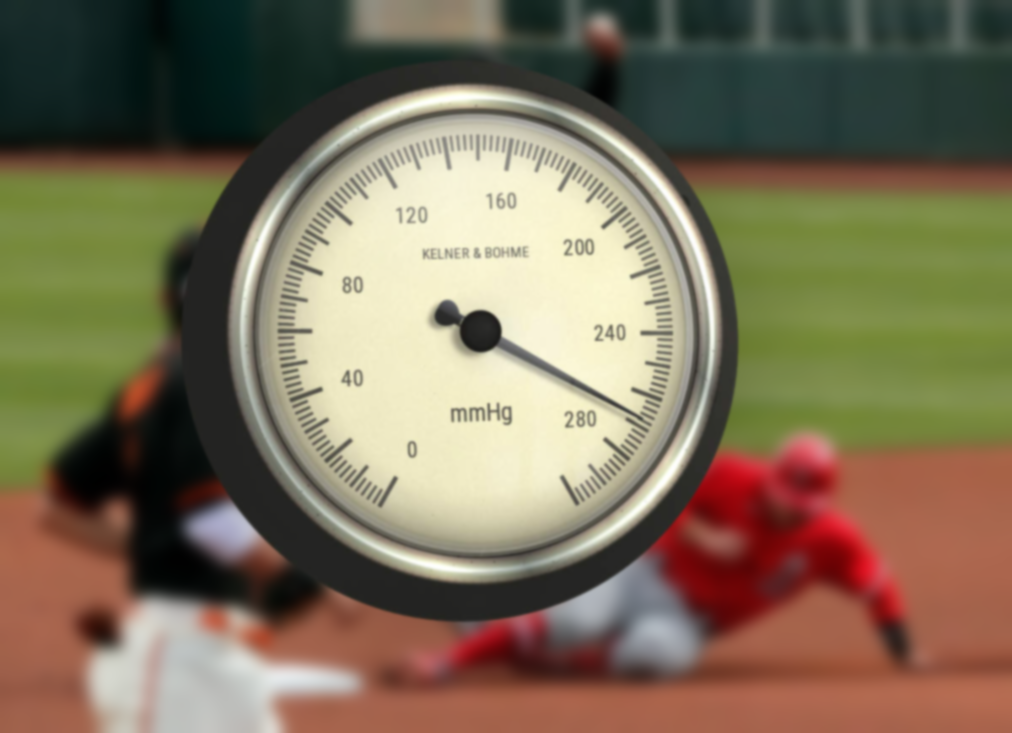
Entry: 268 mmHg
